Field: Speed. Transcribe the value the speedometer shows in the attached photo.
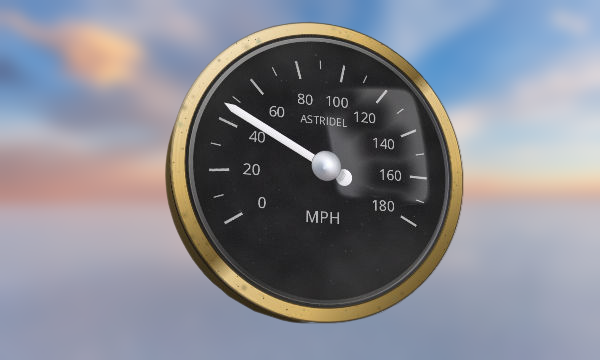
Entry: 45 mph
